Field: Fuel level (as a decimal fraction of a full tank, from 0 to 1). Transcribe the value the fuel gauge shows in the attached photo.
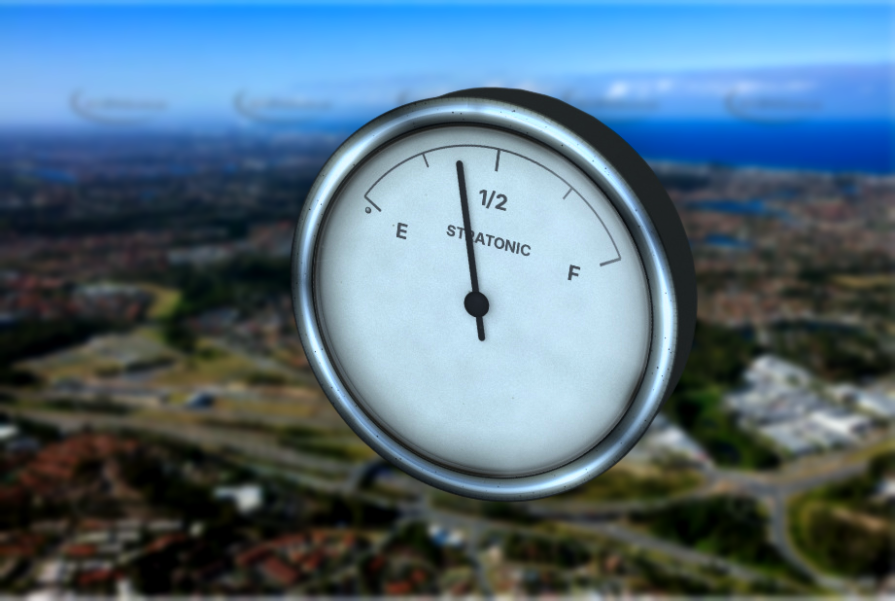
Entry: 0.375
